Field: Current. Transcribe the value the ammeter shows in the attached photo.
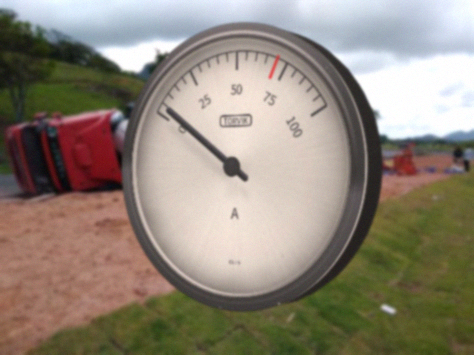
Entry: 5 A
